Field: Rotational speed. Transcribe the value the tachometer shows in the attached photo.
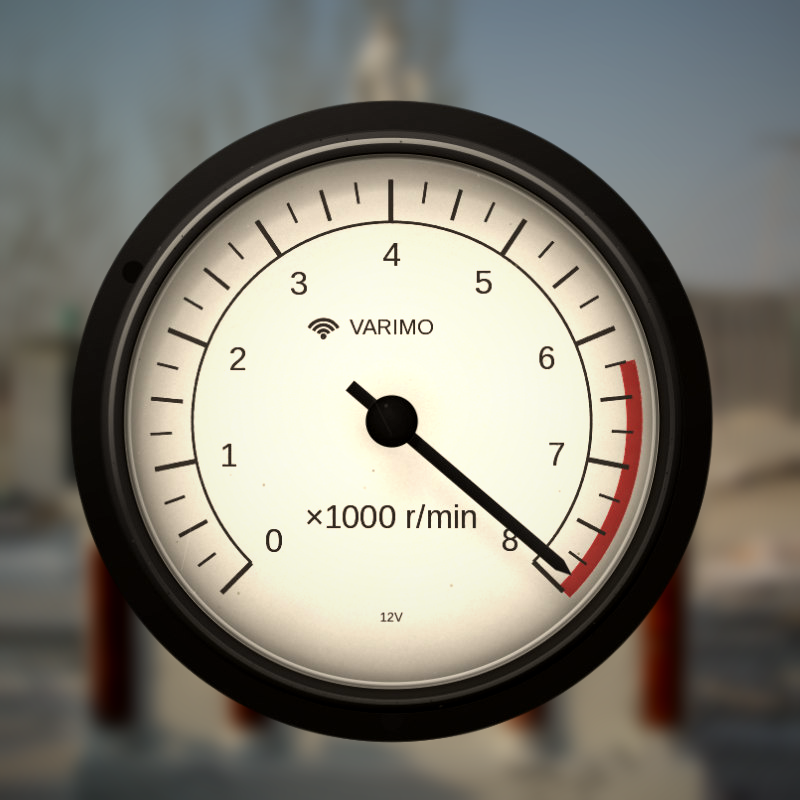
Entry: 7875 rpm
